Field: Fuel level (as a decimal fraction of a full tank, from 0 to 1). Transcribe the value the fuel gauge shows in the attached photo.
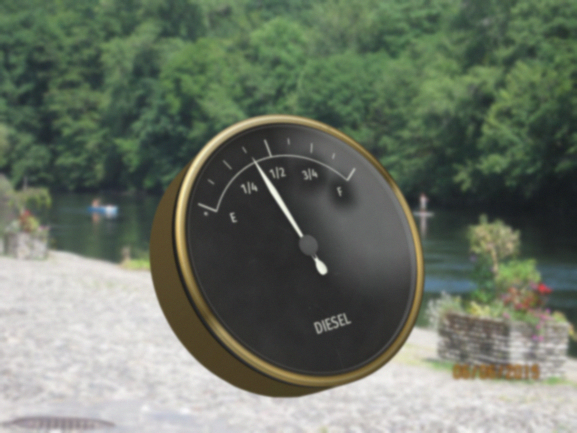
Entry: 0.375
